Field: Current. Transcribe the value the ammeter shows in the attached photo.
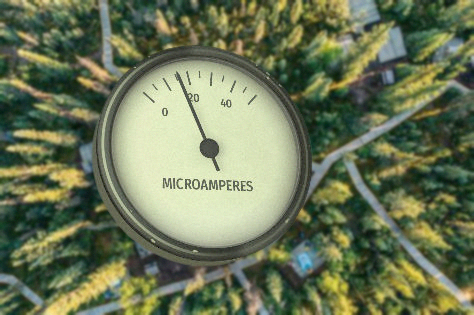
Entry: 15 µA
